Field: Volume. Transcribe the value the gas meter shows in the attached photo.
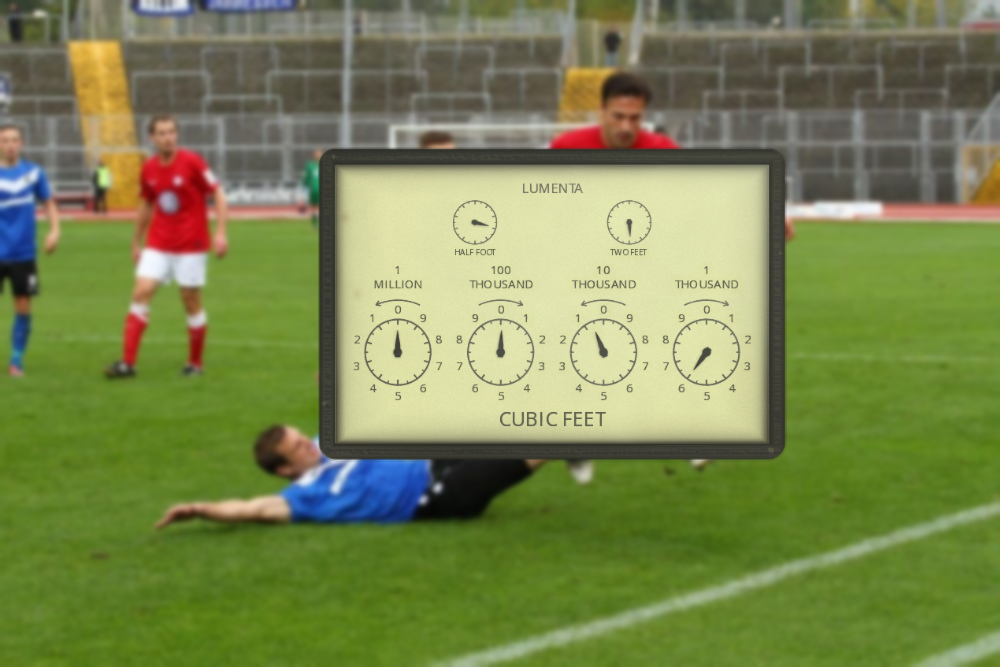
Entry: 600 ft³
